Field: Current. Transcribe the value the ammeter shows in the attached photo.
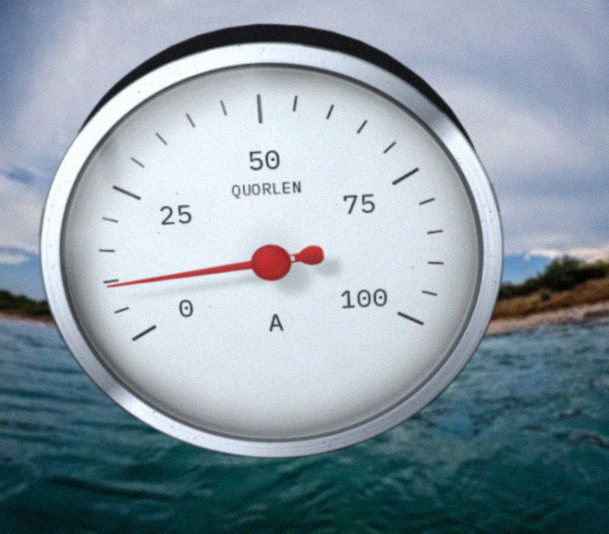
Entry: 10 A
